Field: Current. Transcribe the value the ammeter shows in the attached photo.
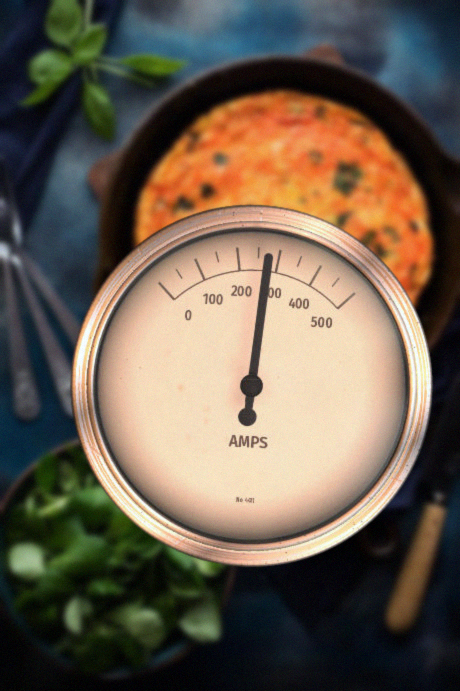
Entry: 275 A
